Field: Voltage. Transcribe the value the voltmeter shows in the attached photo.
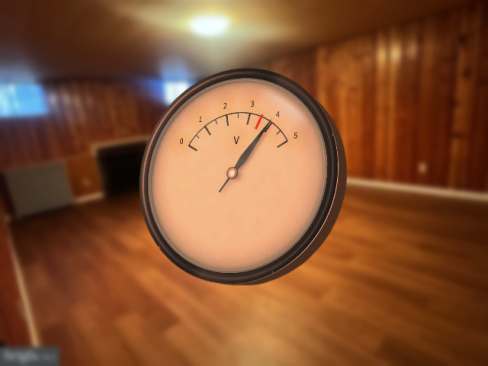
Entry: 4 V
